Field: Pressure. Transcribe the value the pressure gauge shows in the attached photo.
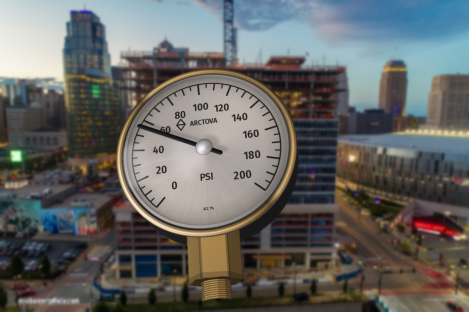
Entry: 55 psi
